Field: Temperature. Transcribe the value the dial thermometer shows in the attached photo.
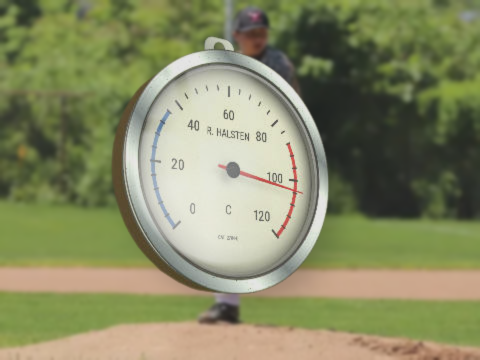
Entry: 104 °C
